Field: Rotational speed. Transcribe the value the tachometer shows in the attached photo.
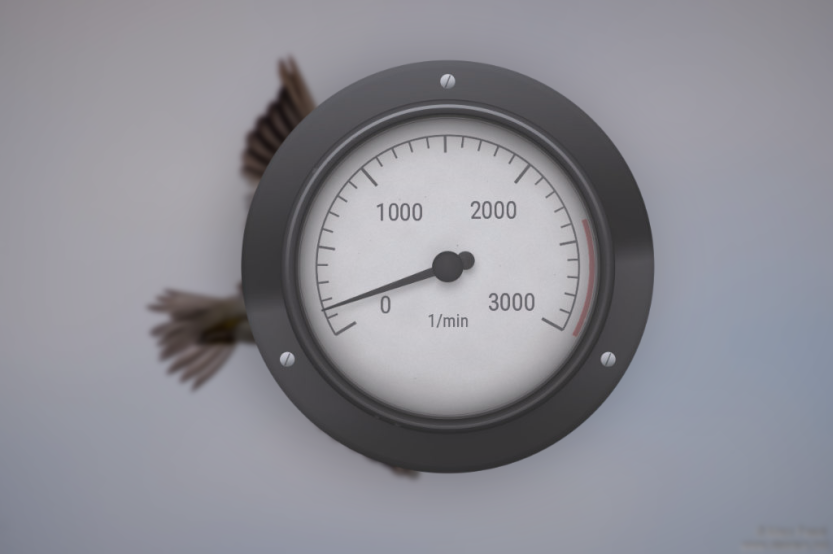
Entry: 150 rpm
